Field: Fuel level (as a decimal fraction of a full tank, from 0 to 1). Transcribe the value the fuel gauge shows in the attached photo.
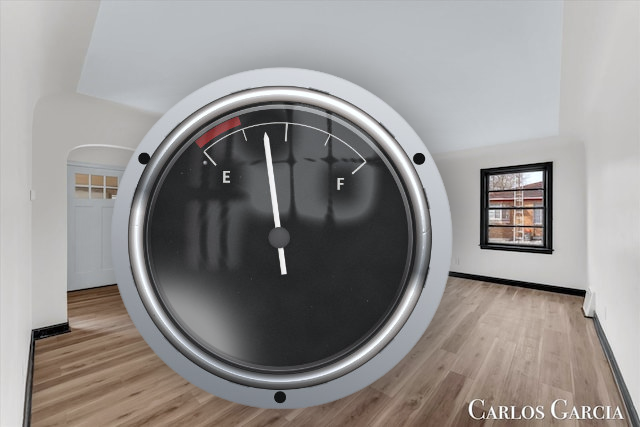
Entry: 0.375
